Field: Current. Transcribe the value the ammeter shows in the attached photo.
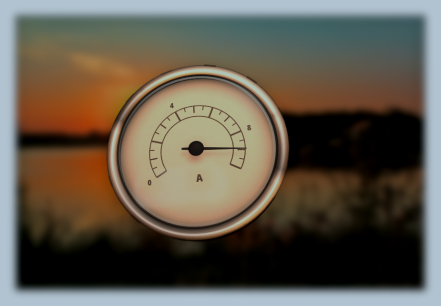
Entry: 9 A
